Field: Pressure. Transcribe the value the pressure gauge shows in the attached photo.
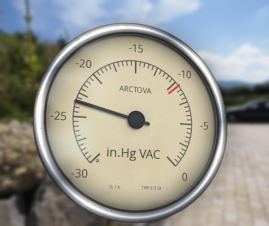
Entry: -23.5 inHg
